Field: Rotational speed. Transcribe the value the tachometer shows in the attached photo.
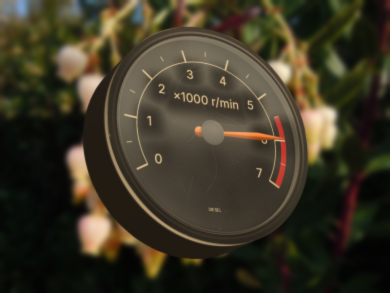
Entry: 6000 rpm
